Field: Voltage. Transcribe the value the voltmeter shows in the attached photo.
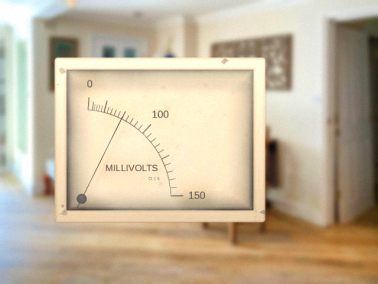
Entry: 75 mV
